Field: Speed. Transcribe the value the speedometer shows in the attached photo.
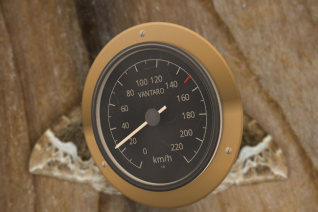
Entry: 25 km/h
